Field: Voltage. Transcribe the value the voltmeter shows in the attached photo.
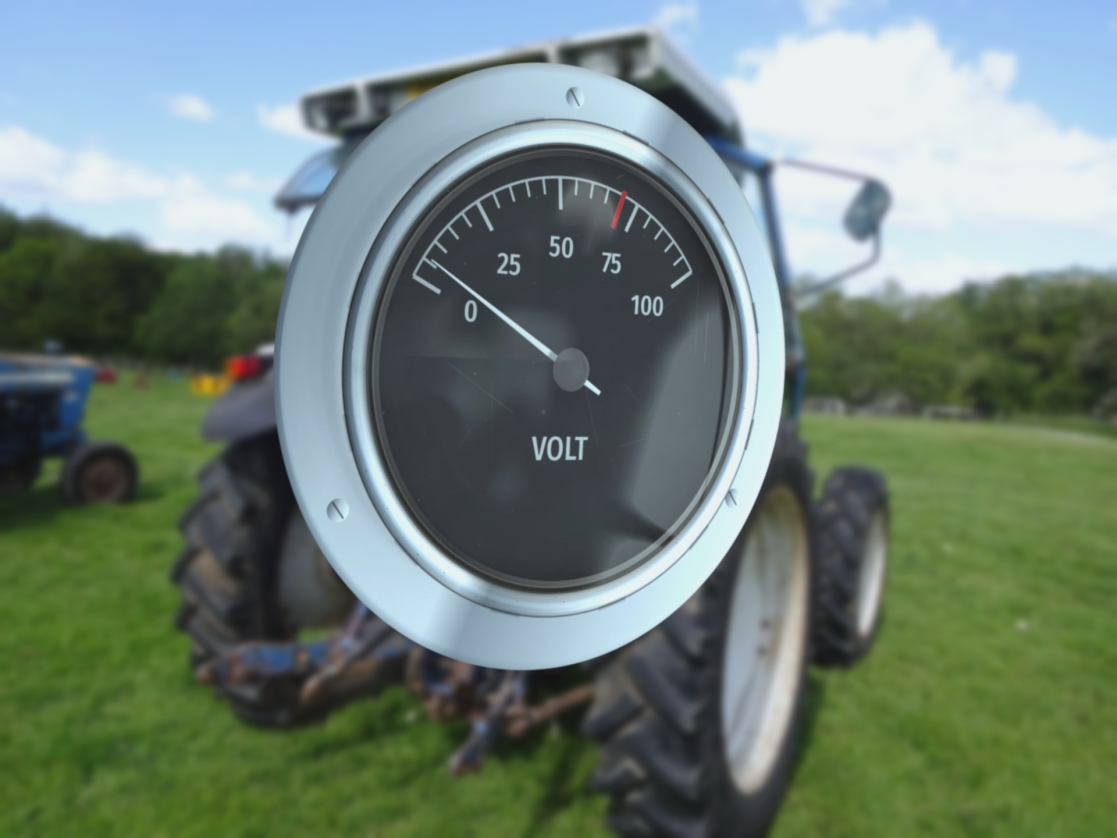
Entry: 5 V
